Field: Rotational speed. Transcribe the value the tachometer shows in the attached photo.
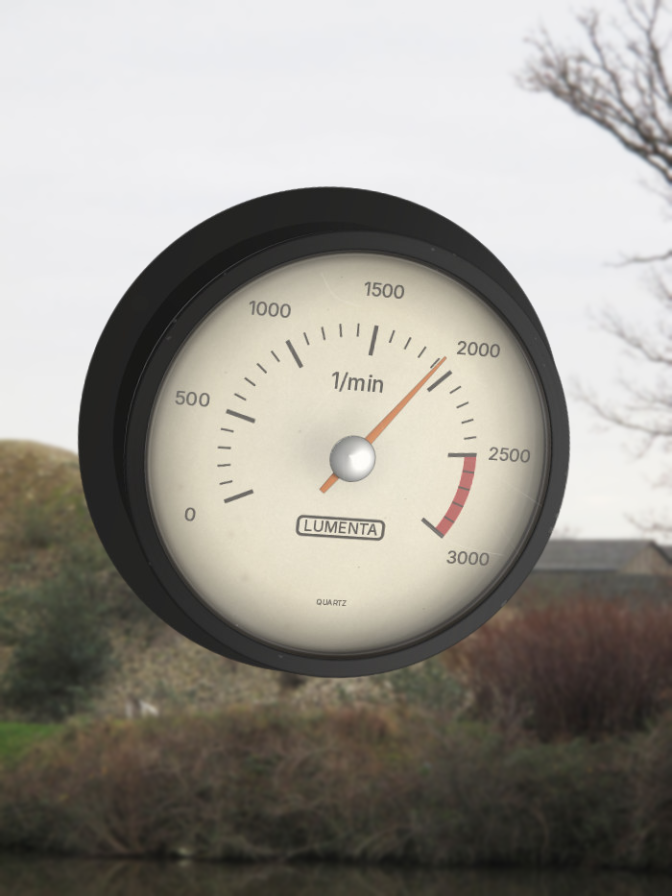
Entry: 1900 rpm
